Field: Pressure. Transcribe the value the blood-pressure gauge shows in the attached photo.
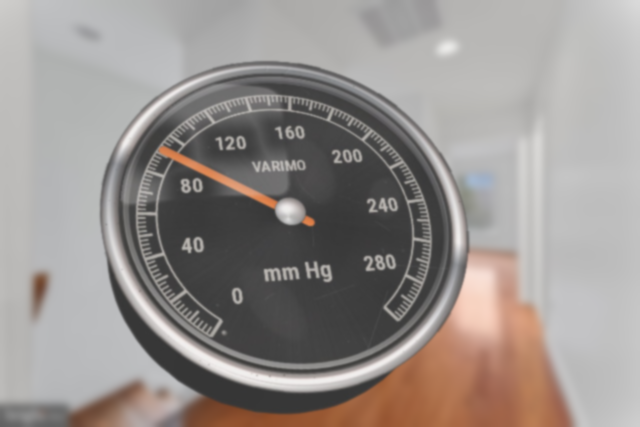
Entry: 90 mmHg
